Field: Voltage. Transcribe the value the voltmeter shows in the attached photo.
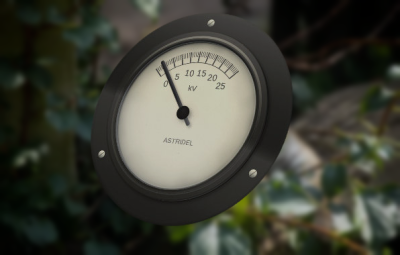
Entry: 2.5 kV
